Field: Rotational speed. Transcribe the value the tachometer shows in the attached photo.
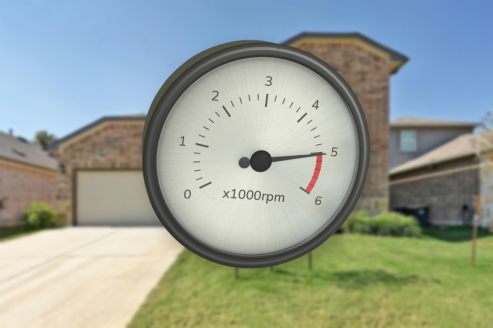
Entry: 5000 rpm
